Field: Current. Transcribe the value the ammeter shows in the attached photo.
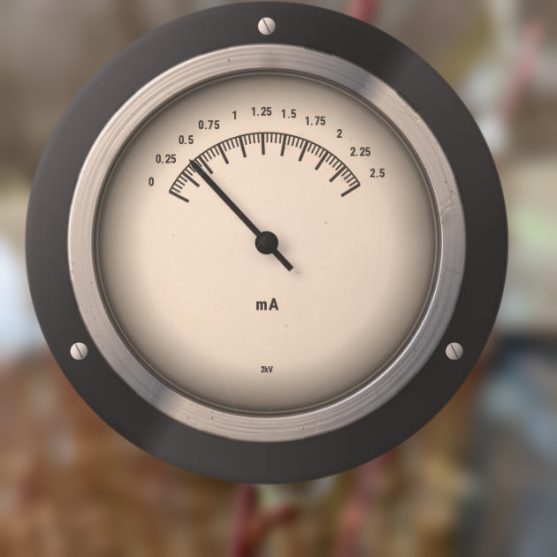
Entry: 0.4 mA
